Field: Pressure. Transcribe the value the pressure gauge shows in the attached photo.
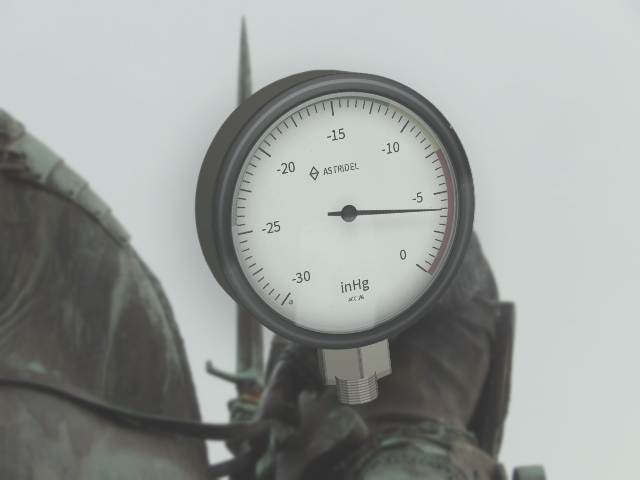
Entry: -4 inHg
